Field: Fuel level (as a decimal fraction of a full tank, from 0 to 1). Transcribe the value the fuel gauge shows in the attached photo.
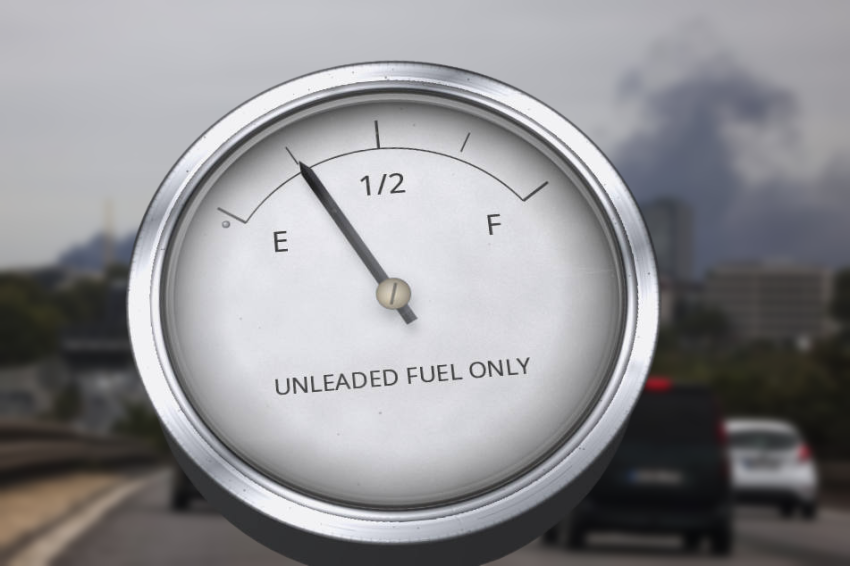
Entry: 0.25
